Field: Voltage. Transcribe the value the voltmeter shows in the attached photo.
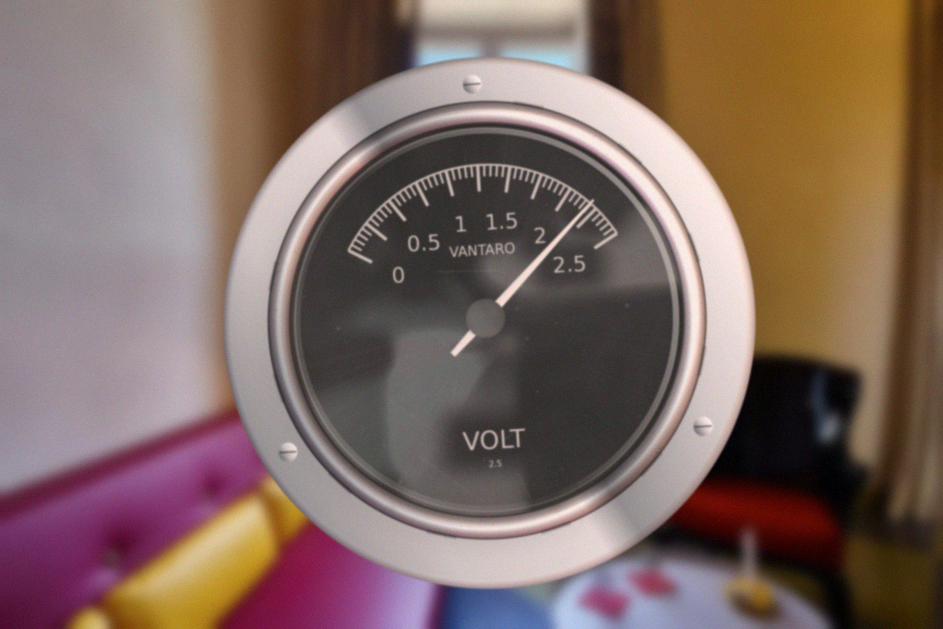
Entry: 2.2 V
